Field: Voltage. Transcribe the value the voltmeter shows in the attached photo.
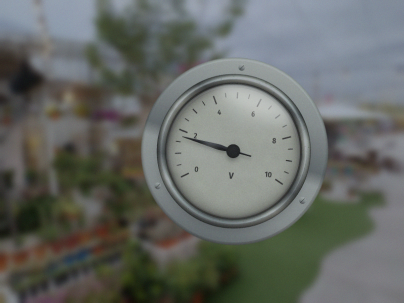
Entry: 1.75 V
